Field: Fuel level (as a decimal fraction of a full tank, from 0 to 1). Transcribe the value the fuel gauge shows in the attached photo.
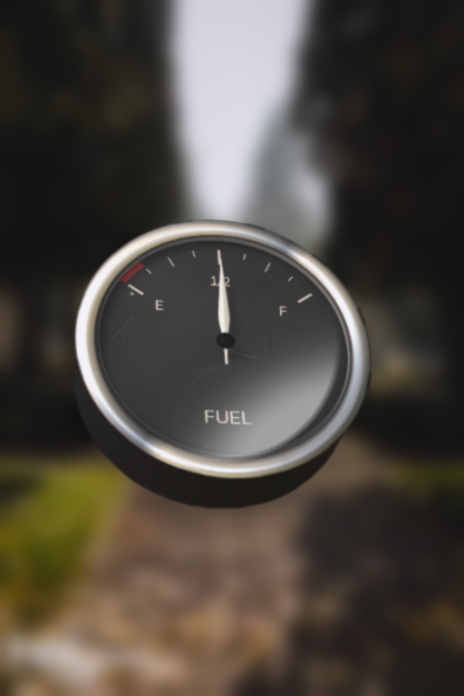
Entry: 0.5
